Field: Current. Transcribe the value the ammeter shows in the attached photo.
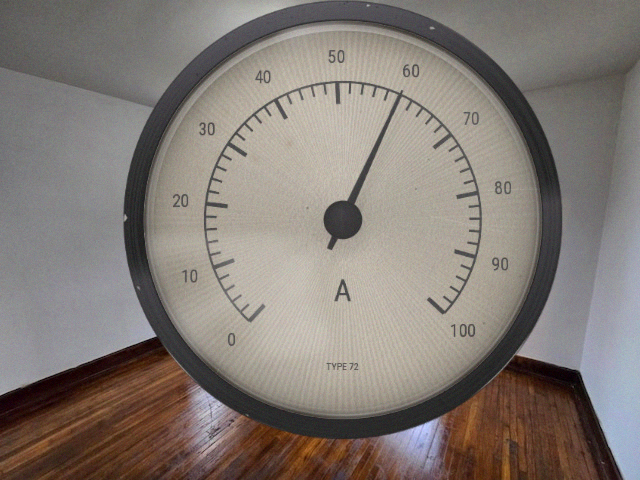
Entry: 60 A
